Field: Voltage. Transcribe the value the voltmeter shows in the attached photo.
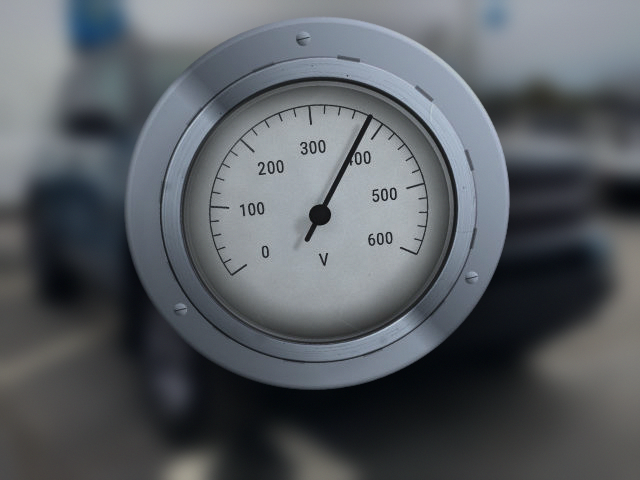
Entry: 380 V
